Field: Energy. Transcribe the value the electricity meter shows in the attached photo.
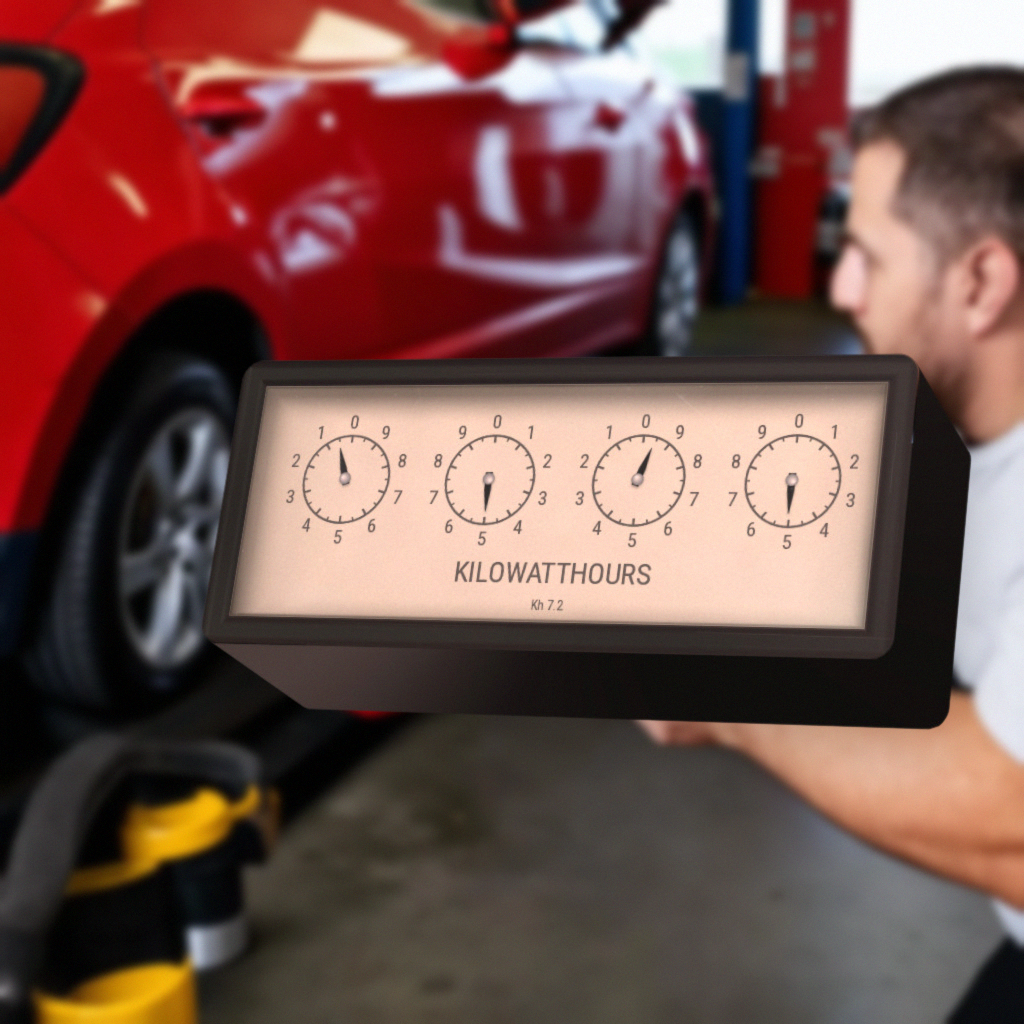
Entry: 495 kWh
